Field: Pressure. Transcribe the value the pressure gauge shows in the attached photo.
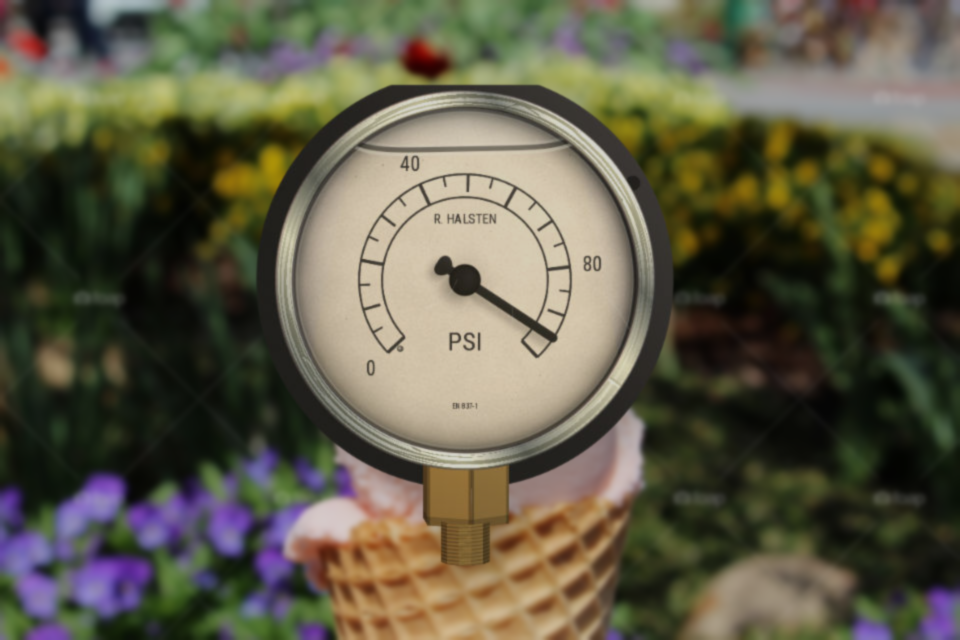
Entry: 95 psi
